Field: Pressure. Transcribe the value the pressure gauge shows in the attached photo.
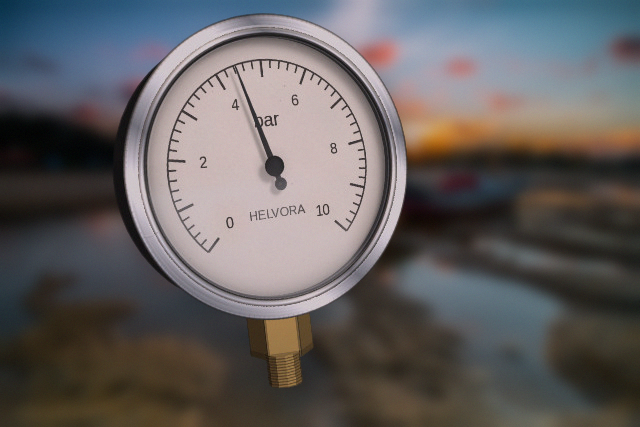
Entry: 4.4 bar
